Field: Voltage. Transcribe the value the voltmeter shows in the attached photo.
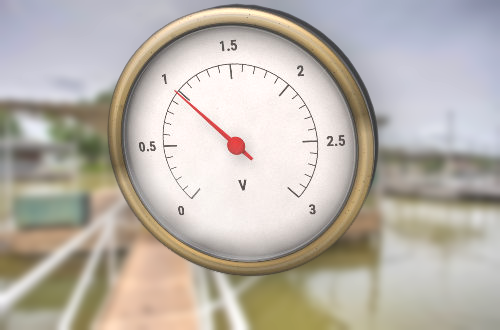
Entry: 1 V
